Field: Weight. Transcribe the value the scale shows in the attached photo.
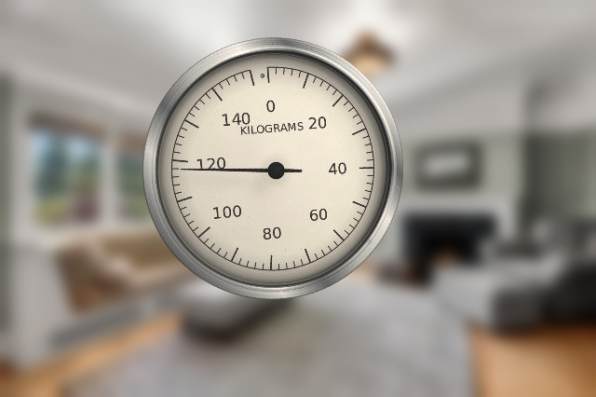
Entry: 118 kg
